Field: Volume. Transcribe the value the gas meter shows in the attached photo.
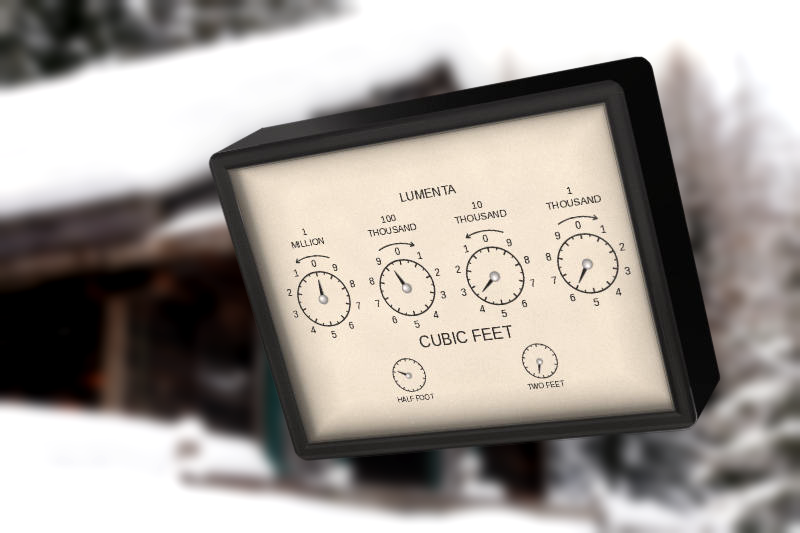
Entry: 993600 ft³
